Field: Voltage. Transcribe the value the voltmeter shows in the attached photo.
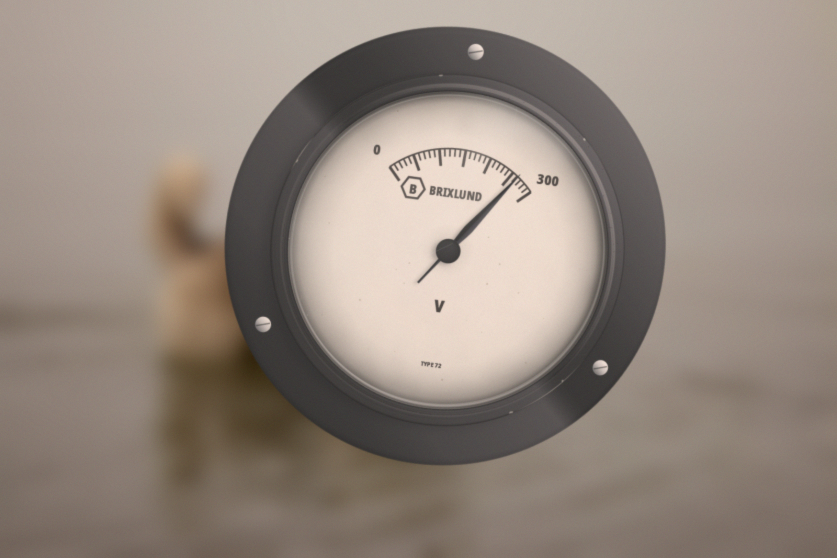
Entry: 260 V
